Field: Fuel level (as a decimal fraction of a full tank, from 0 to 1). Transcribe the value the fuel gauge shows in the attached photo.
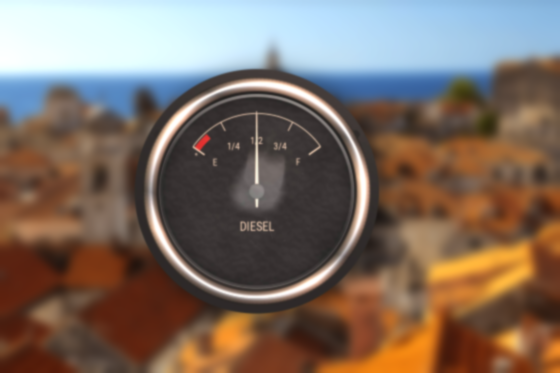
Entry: 0.5
